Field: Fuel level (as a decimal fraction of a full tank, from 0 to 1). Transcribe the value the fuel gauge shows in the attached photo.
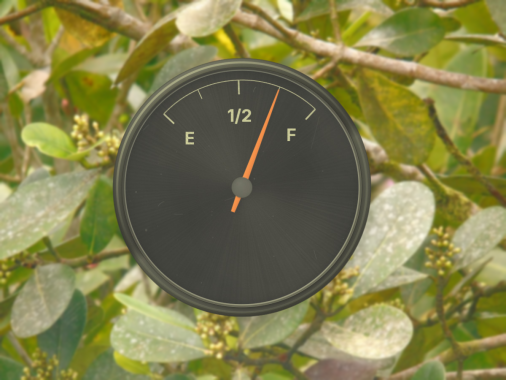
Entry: 0.75
